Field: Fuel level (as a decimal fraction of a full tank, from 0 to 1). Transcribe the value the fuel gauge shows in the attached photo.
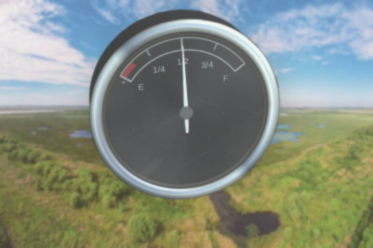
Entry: 0.5
